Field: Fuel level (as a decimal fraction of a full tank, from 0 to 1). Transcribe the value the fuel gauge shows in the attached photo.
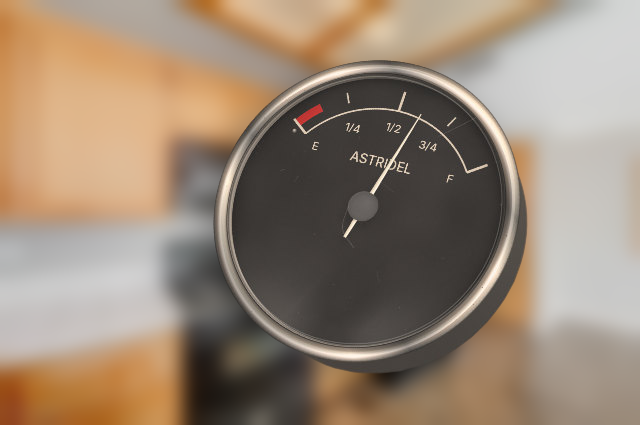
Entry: 0.625
